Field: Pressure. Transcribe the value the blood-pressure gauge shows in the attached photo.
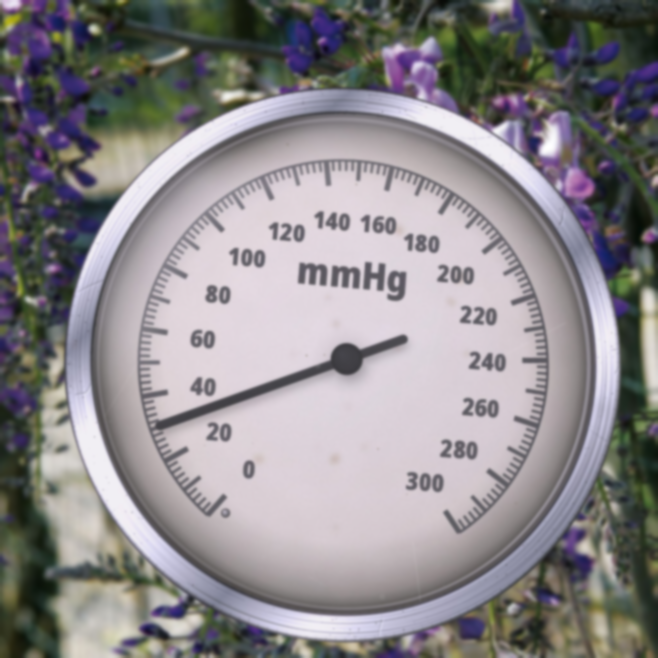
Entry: 30 mmHg
